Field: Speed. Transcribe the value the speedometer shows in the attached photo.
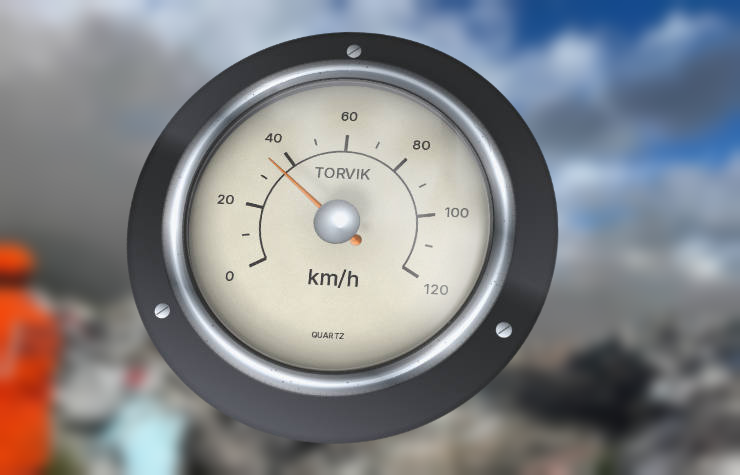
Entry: 35 km/h
